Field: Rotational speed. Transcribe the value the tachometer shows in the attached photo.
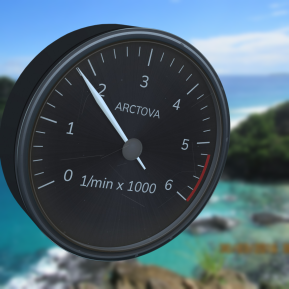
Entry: 1800 rpm
